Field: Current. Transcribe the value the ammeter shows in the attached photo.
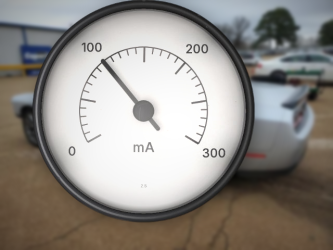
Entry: 100 mA
